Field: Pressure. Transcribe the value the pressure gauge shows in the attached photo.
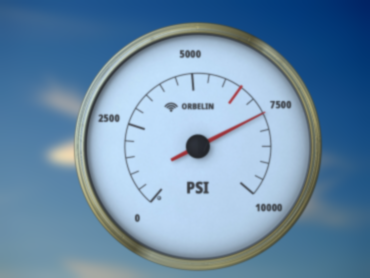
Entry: 7500 psi
